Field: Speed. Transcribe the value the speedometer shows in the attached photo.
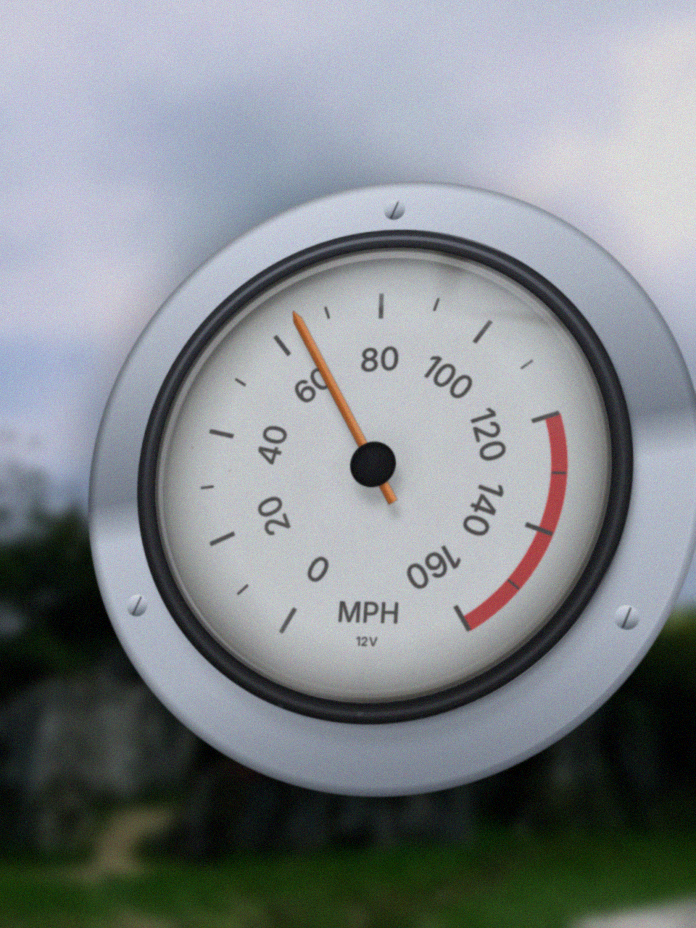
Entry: 65 mph
